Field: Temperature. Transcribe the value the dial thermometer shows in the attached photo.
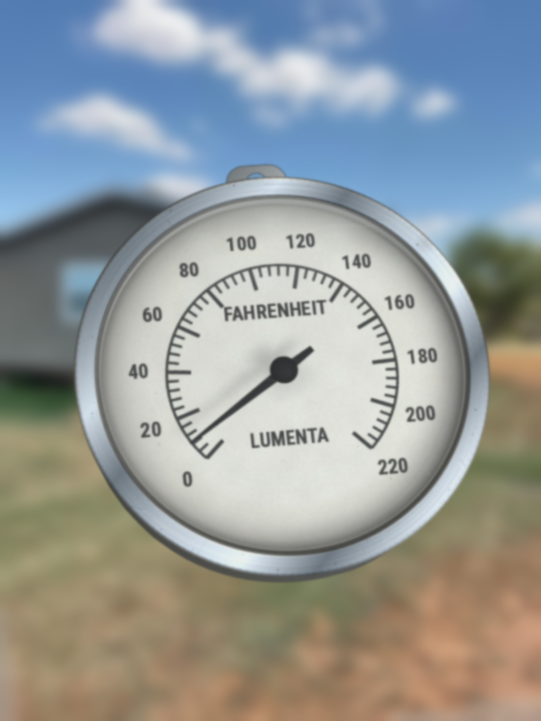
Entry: 8 °F
